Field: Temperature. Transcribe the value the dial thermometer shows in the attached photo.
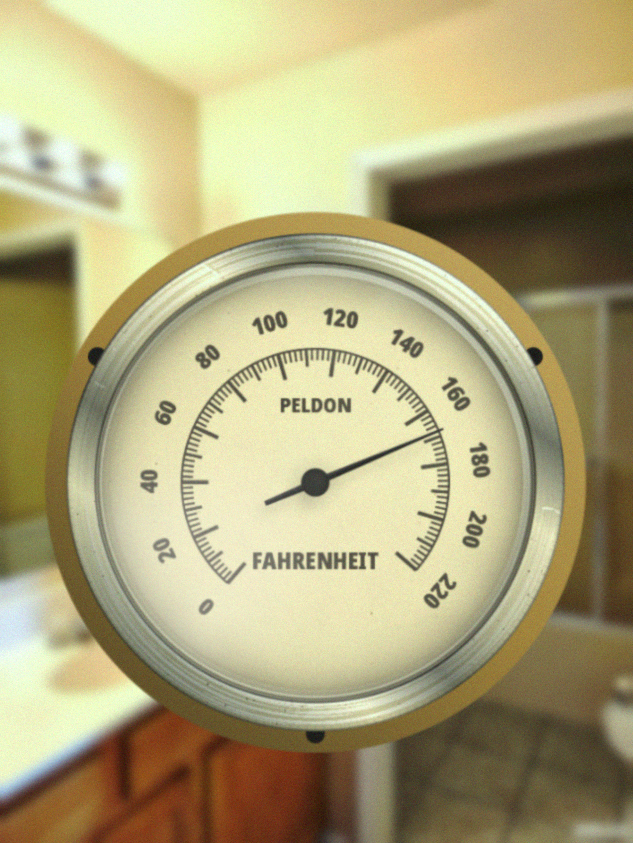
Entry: 168 °F
